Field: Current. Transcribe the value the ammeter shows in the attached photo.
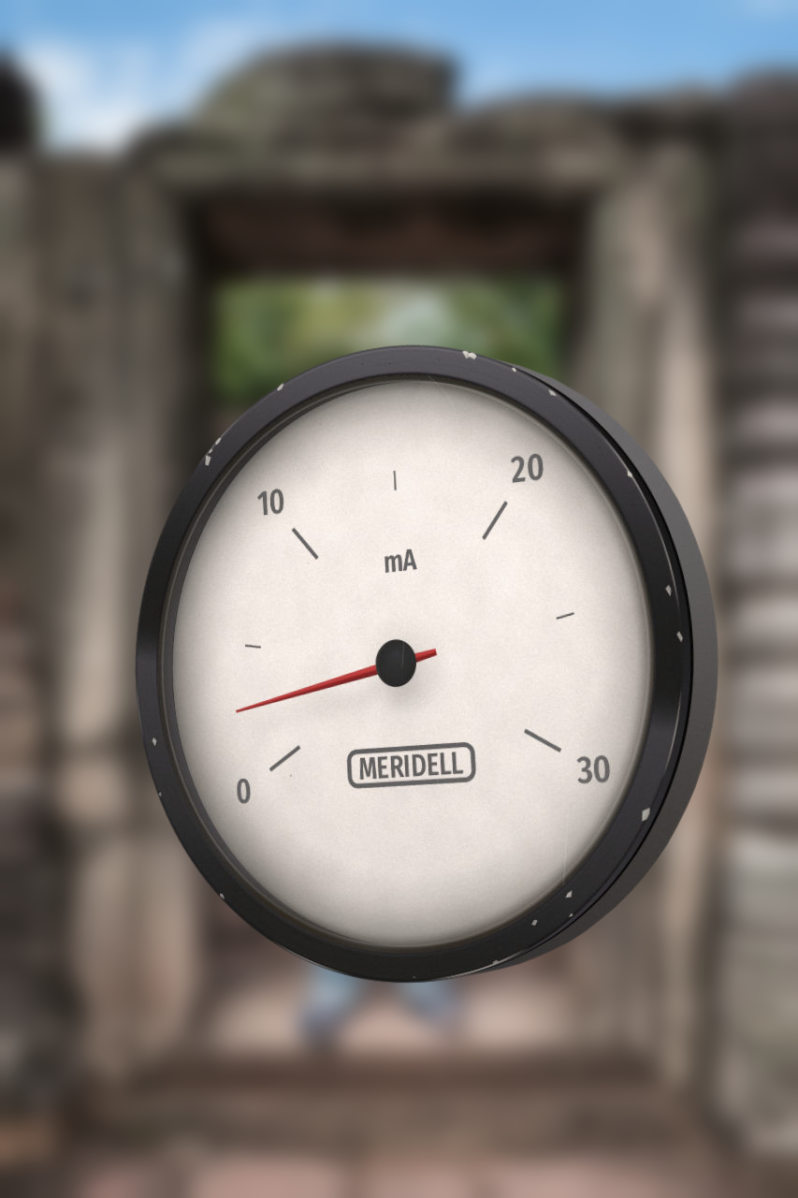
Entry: 2.5 mA
